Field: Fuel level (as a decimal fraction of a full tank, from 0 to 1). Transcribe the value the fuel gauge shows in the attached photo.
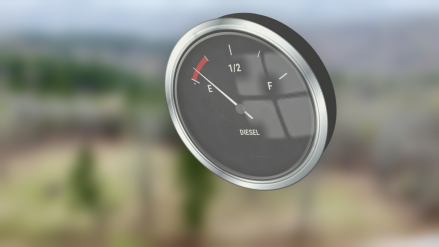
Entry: 0.125
